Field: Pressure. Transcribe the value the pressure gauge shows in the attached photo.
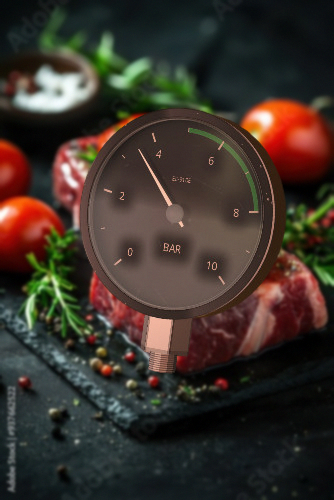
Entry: 3.5 bar
